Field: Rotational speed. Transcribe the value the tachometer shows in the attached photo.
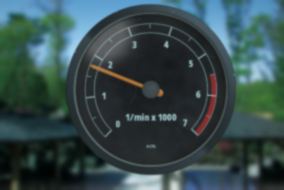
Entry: 1750 rpm
